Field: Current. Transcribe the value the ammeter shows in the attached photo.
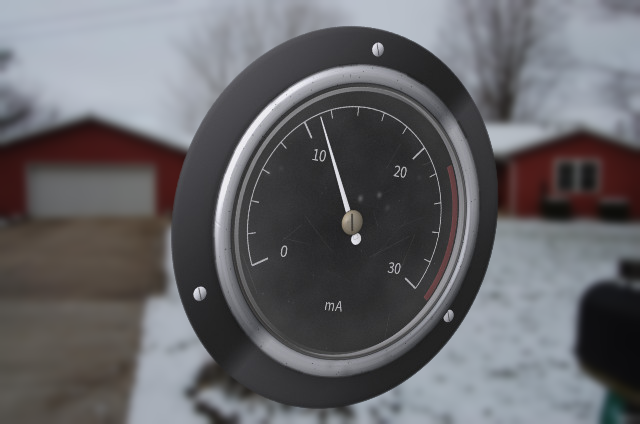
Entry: 11 mA
